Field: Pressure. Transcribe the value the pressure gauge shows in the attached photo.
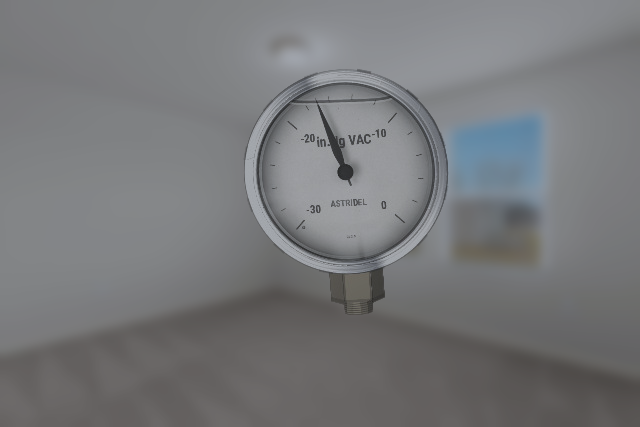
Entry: -17 inHg
